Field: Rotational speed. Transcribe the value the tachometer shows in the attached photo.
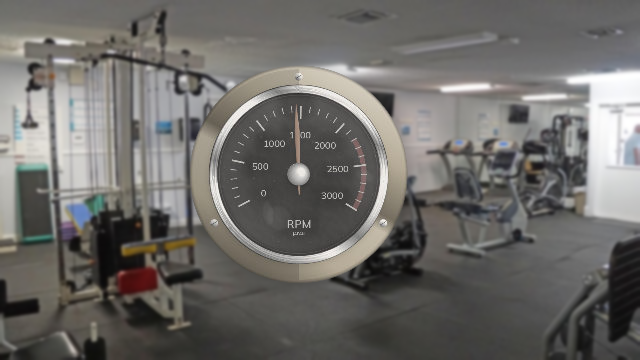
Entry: 1450 rpm
